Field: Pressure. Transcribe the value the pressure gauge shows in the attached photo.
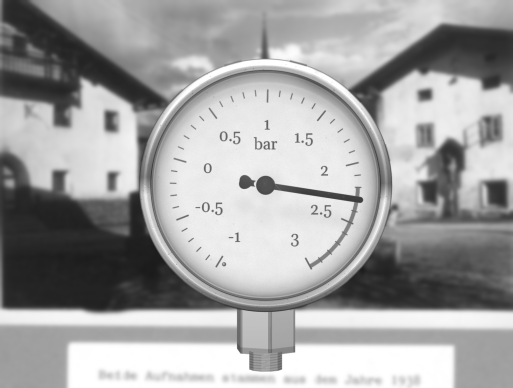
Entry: 2.3 bar
